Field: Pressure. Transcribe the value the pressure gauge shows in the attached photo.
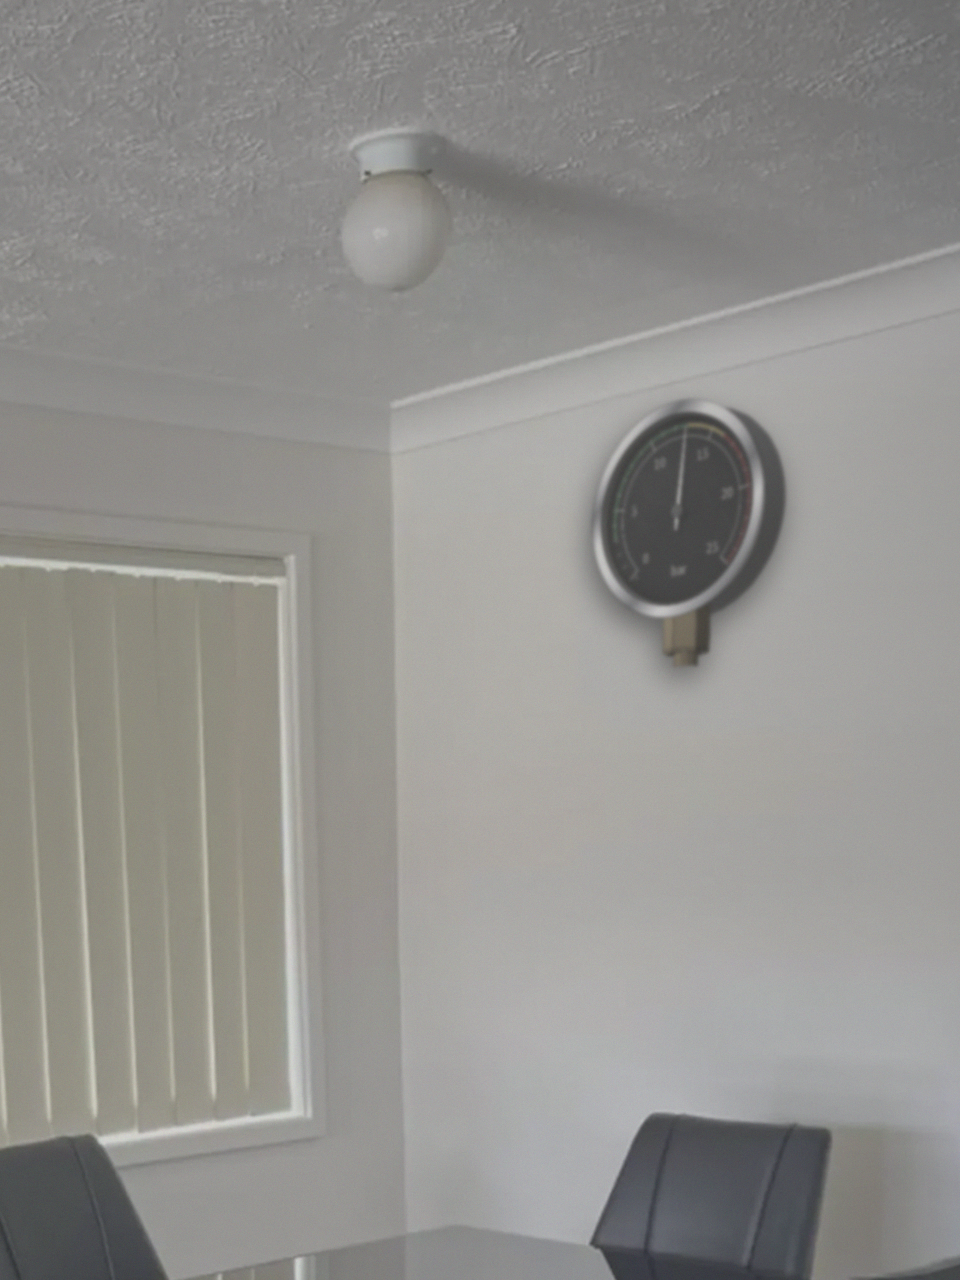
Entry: 13 bar
